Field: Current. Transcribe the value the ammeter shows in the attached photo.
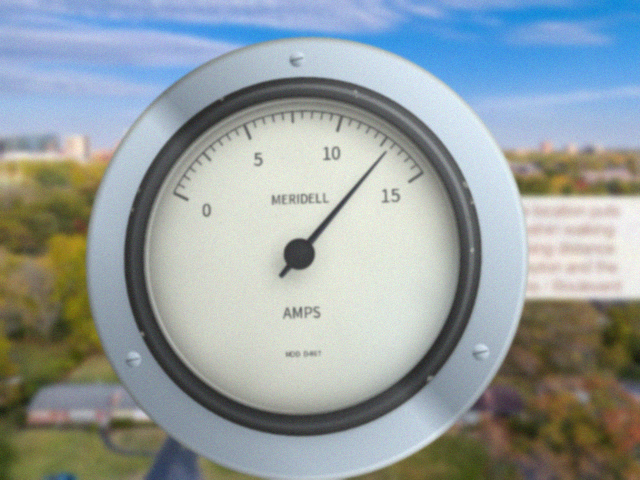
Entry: 13 A
